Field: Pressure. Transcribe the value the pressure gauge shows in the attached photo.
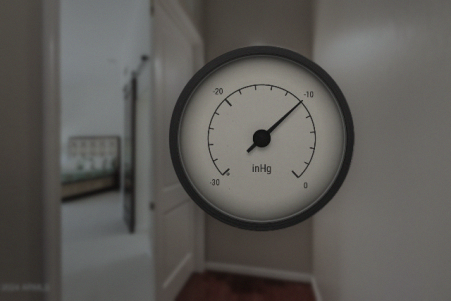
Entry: -10 inHg
